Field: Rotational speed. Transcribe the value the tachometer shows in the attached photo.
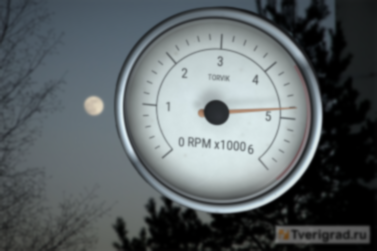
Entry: 4800 rpm
